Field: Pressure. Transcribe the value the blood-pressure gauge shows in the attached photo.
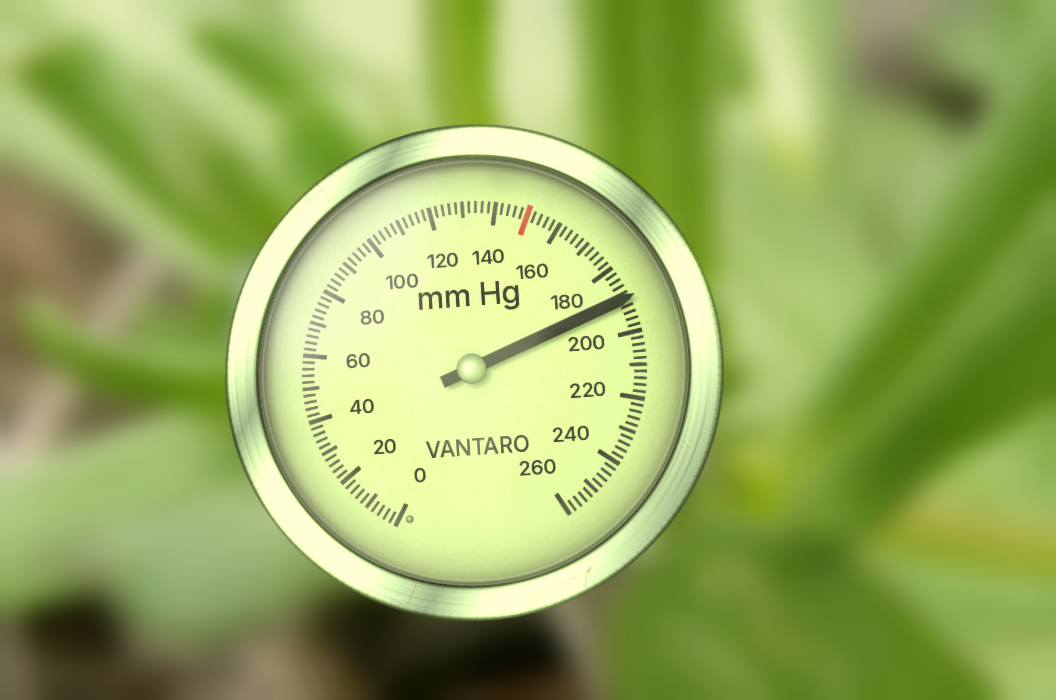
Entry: 190 mmHg
